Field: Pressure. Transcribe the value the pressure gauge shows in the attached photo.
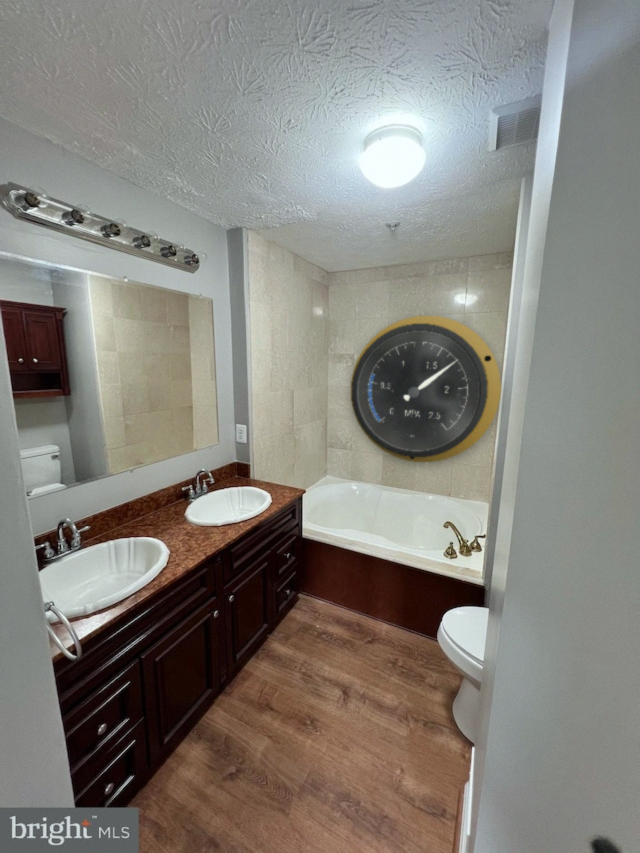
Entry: 1.7 MPa
